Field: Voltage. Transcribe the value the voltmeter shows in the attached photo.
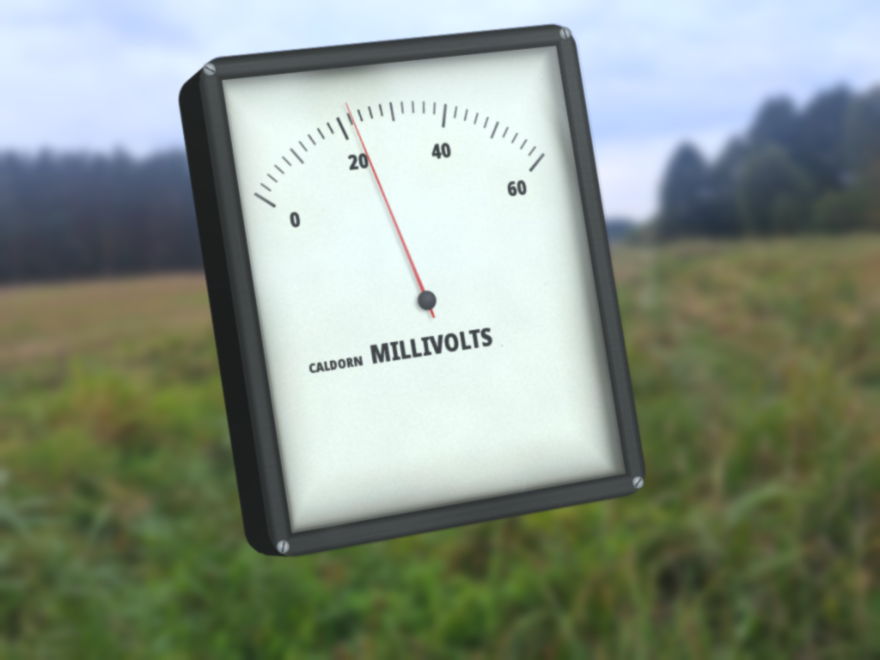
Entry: 22 mV
